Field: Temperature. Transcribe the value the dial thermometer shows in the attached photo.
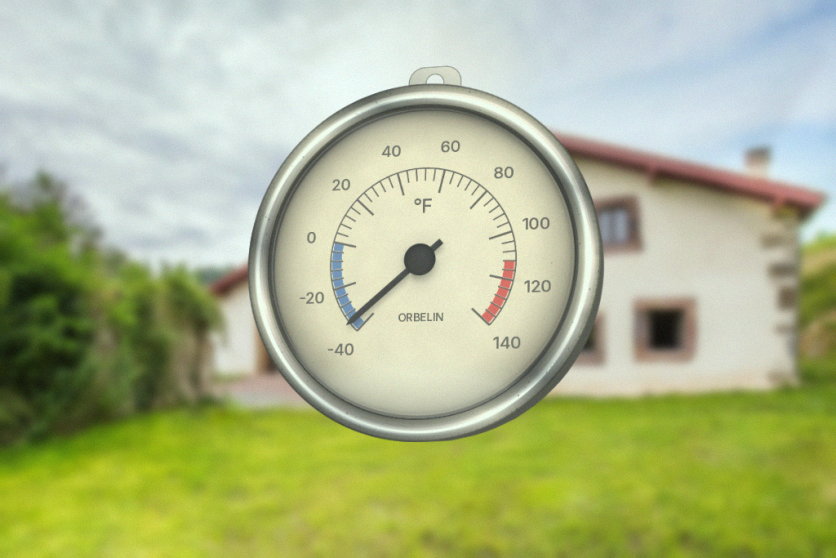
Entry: -36 °F
